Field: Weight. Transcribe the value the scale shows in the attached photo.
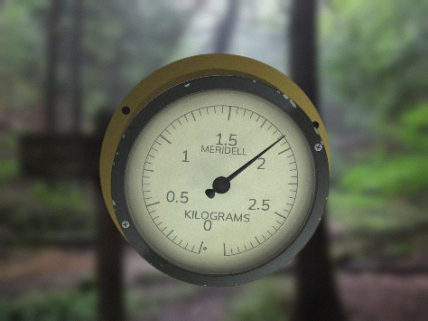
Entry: 1.9 kg
